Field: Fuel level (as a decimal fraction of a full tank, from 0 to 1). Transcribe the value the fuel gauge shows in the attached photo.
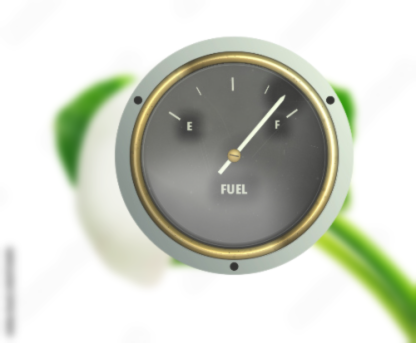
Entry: 0.875
